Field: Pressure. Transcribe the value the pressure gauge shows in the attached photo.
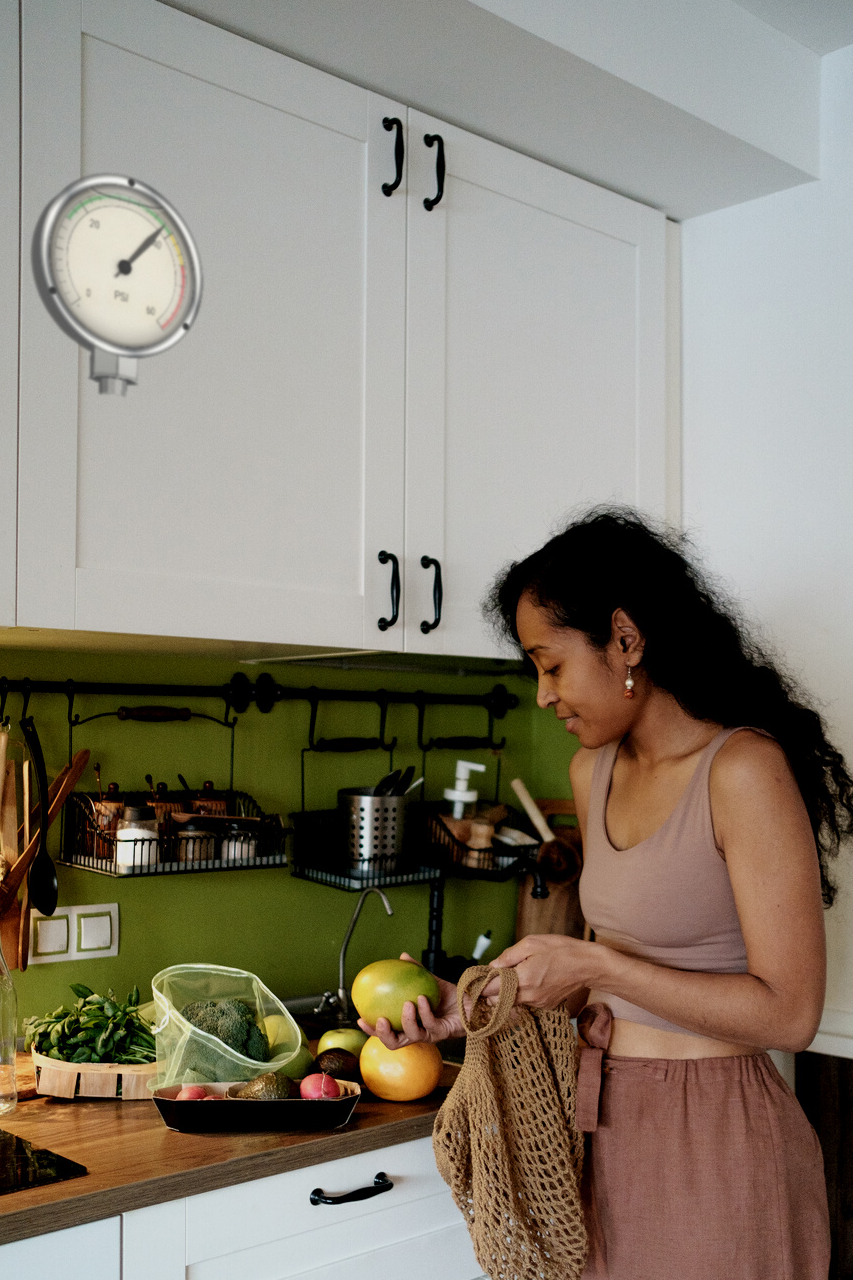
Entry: 38 psi
